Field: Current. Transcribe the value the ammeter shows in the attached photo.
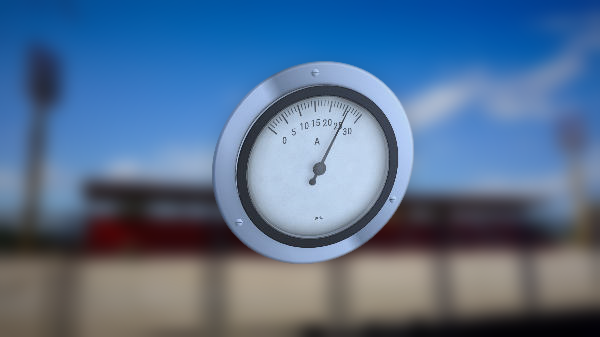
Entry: 25 A
